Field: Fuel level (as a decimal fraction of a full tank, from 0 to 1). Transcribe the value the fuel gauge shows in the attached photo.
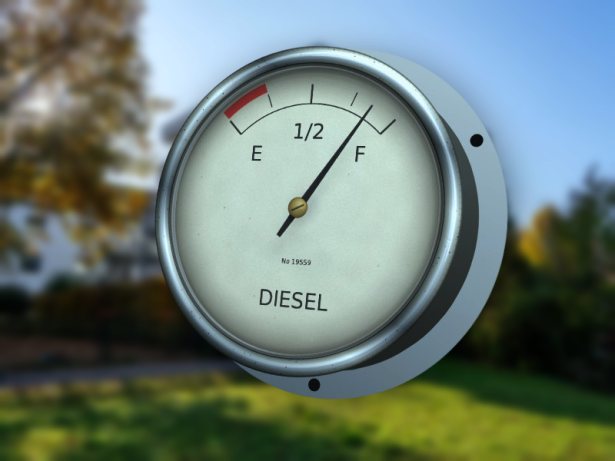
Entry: 0.875
